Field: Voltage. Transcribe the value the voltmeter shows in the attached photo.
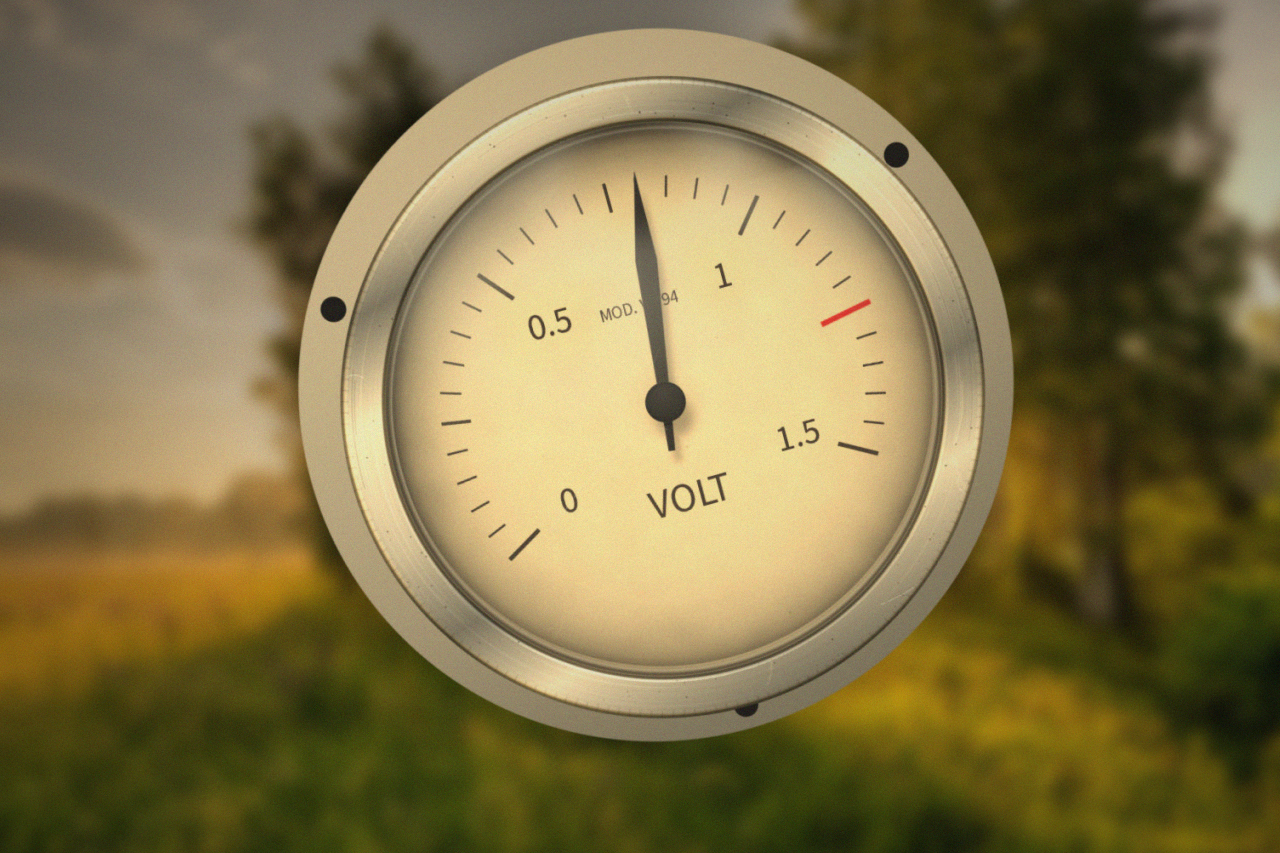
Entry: 0.8 V
